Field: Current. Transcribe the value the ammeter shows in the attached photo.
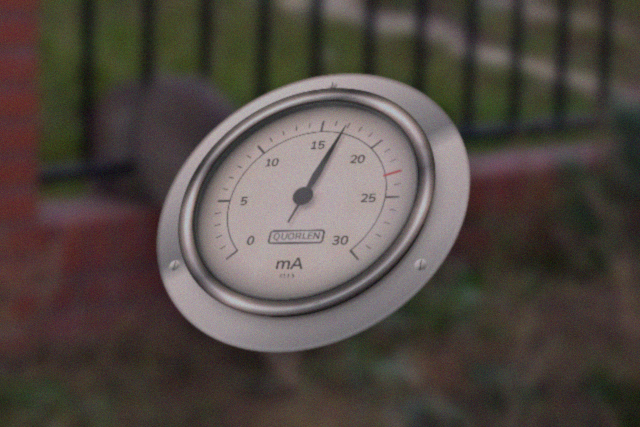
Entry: 17 mA
